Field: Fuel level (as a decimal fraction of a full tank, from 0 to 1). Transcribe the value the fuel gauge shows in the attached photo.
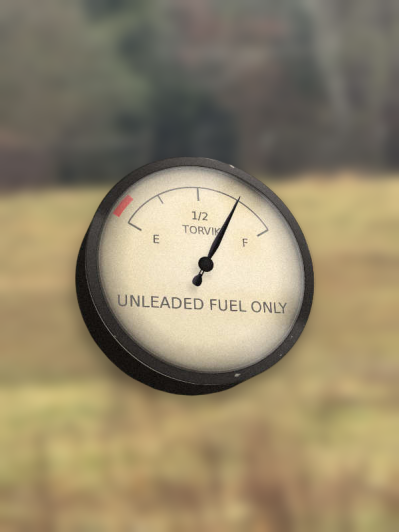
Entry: 0.75
